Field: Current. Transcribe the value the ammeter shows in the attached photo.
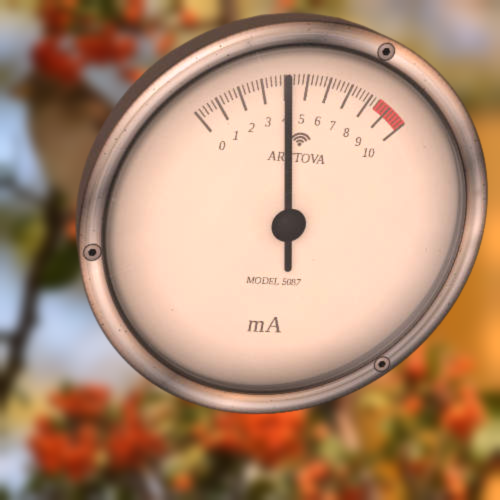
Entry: 4 mA
